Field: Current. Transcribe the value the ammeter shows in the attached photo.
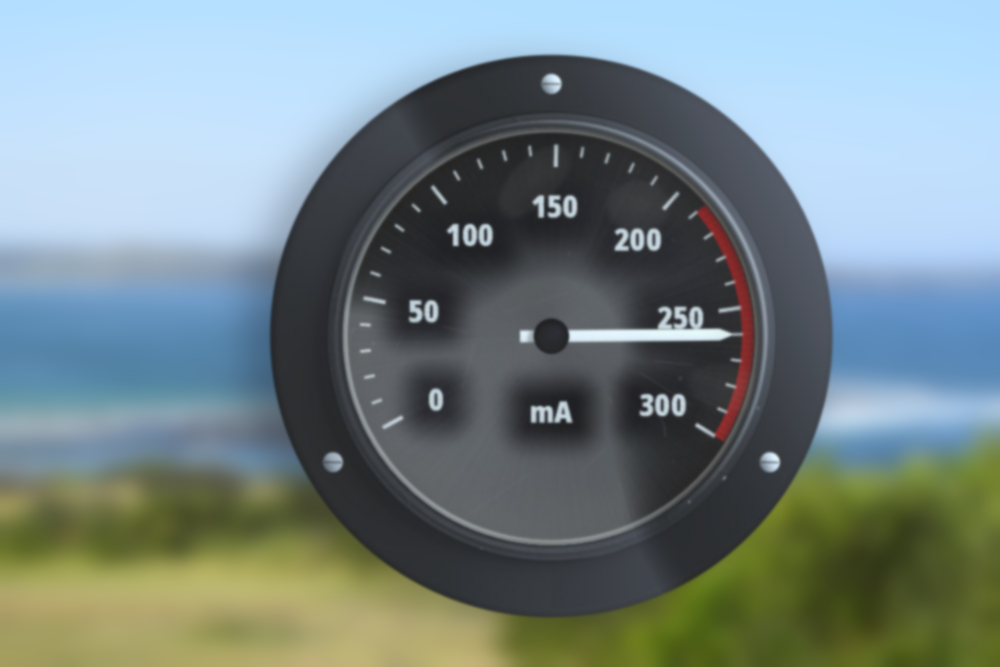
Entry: 260 mA
